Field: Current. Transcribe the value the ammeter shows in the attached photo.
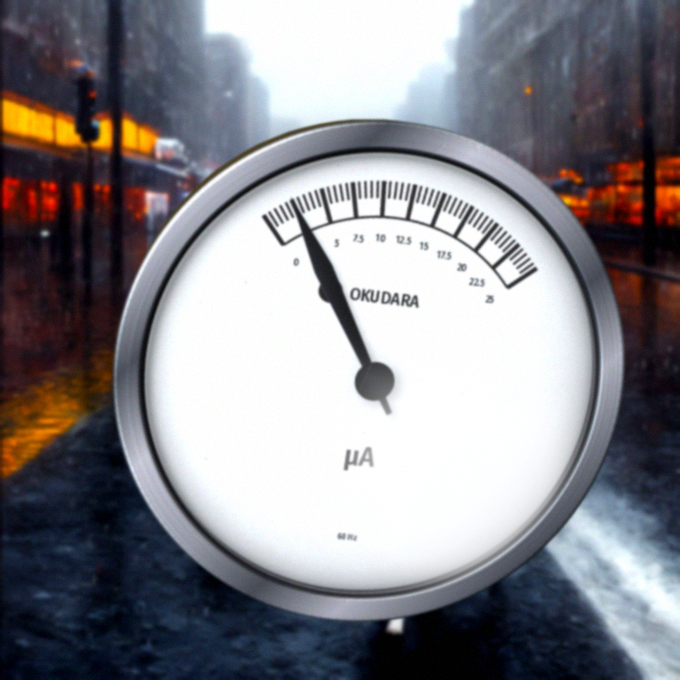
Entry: 2.5 µA
